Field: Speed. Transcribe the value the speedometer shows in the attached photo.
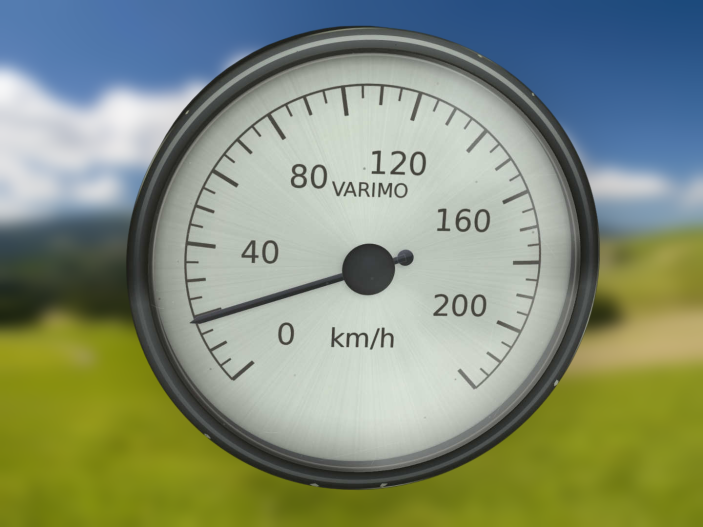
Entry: 20 km/h
